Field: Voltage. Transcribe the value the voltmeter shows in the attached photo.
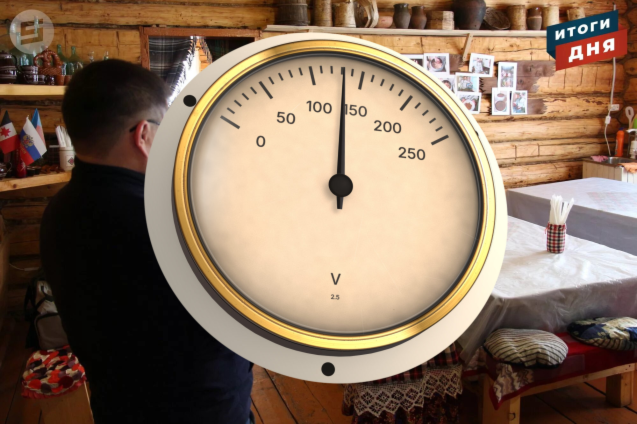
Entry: 130 V
